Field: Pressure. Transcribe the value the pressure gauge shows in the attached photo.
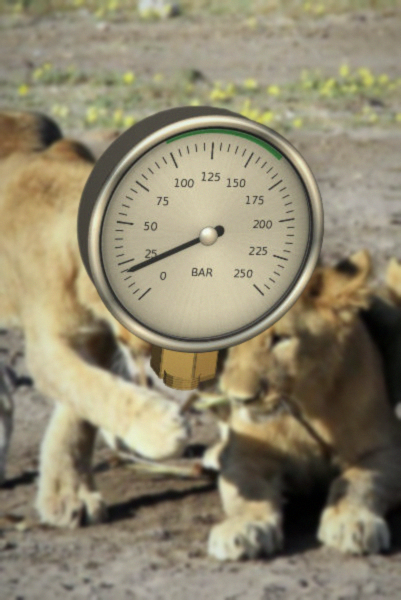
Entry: 20 bar
